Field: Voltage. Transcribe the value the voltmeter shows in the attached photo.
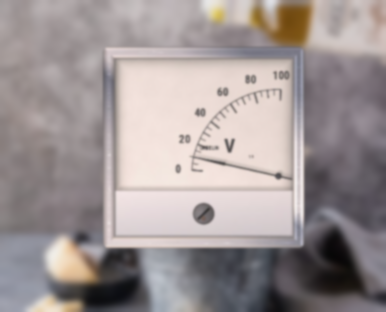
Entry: 10 V
